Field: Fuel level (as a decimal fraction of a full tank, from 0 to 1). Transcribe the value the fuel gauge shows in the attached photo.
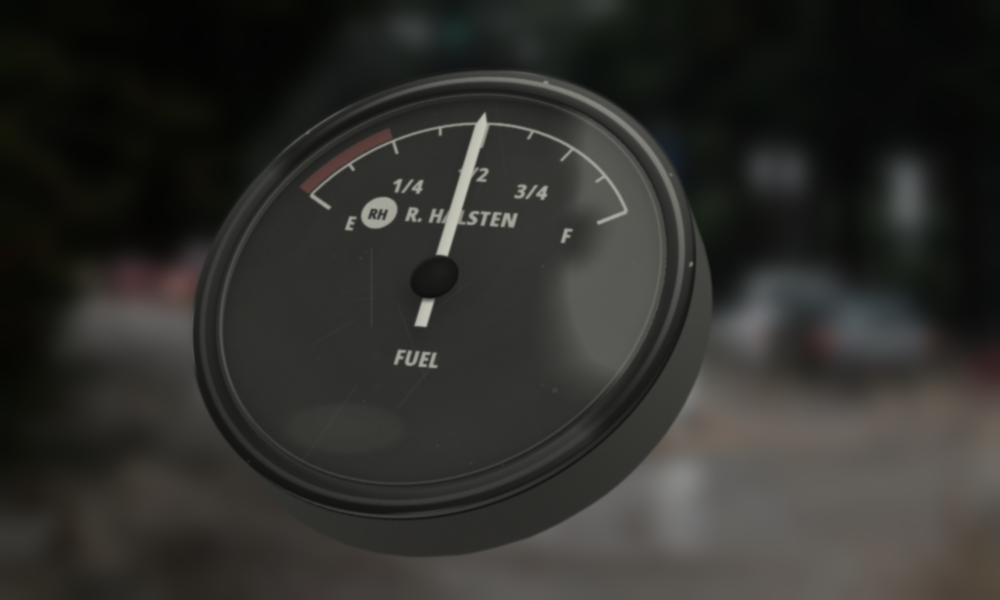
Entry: 0.5
